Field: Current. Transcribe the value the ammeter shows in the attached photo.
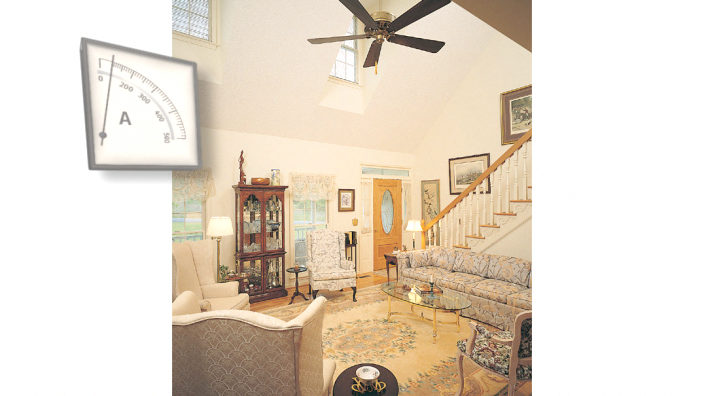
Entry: 100 A
